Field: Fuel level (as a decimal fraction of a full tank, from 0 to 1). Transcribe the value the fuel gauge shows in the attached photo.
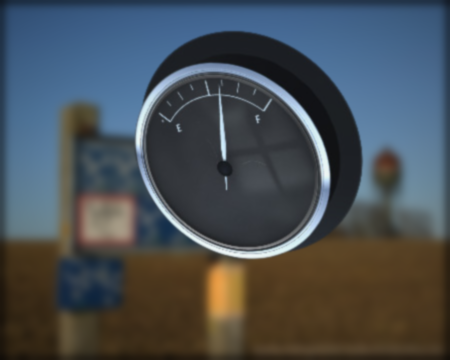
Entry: 0.625
